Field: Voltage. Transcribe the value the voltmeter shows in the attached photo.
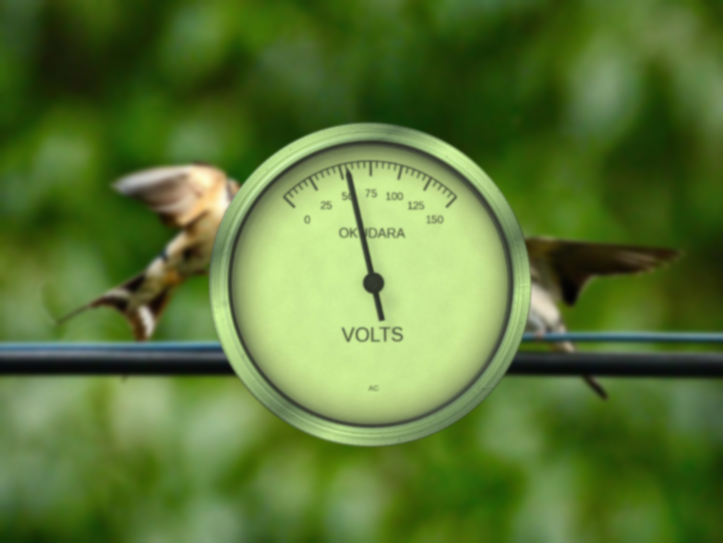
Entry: 55 V
